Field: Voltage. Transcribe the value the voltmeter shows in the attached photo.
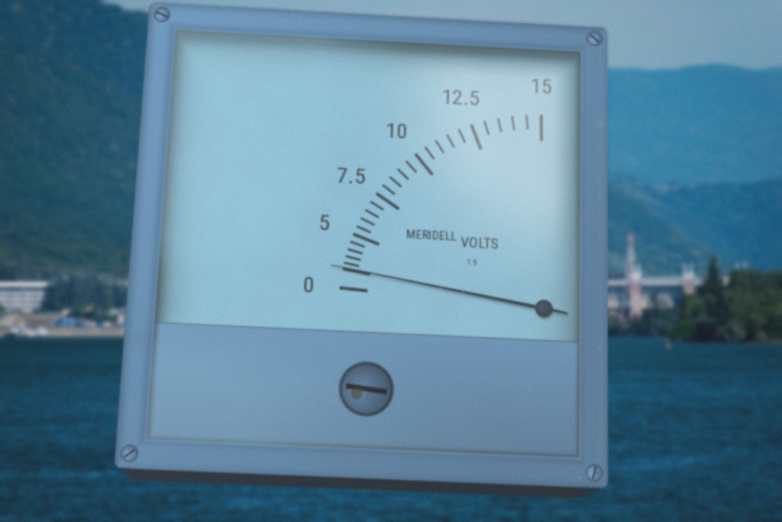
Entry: 2.5 V
